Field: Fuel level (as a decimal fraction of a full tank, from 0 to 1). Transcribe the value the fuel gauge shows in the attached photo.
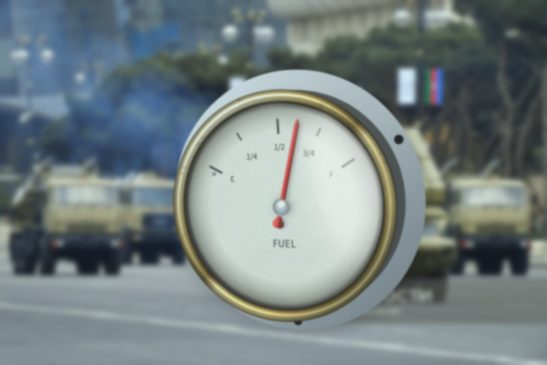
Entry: 0.625
